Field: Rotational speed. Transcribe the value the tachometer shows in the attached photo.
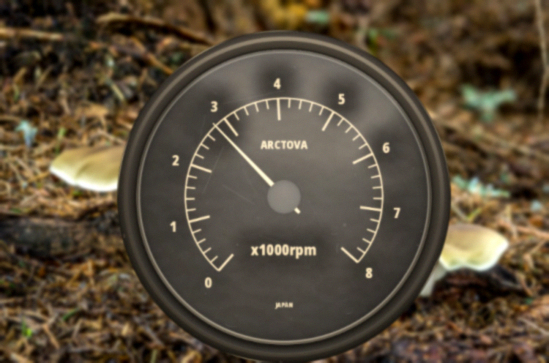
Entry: 2800 rpm
